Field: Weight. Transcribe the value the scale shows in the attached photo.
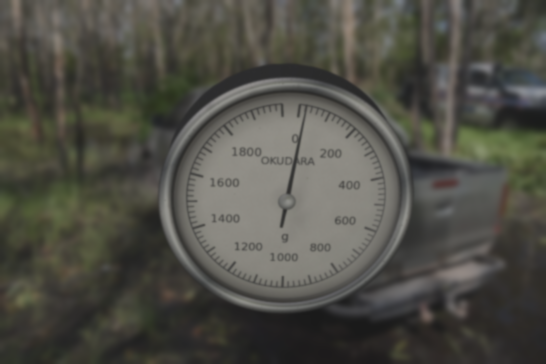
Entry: 20 g
